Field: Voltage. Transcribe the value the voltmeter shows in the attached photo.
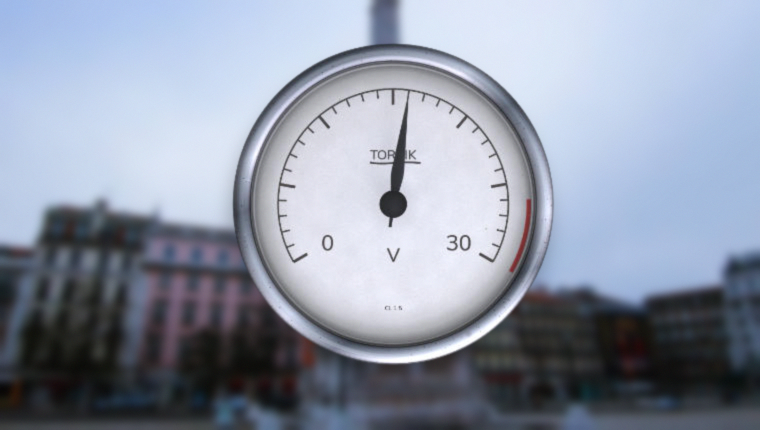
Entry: 16 V
